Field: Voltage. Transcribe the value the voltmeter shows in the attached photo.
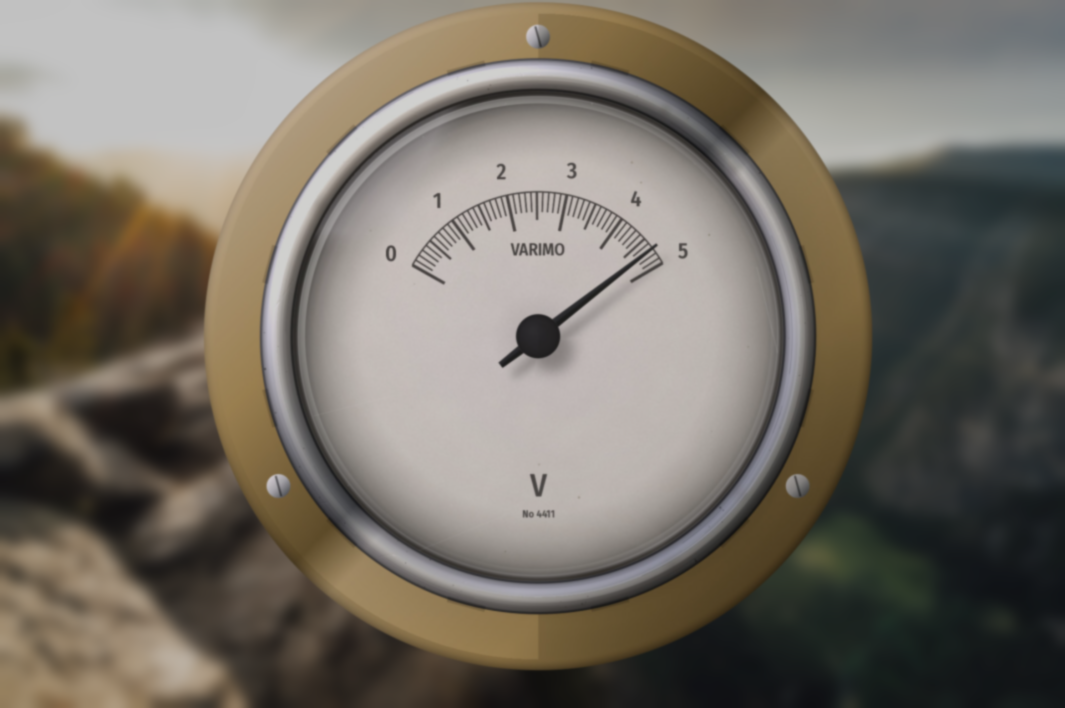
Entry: 4.7 V
